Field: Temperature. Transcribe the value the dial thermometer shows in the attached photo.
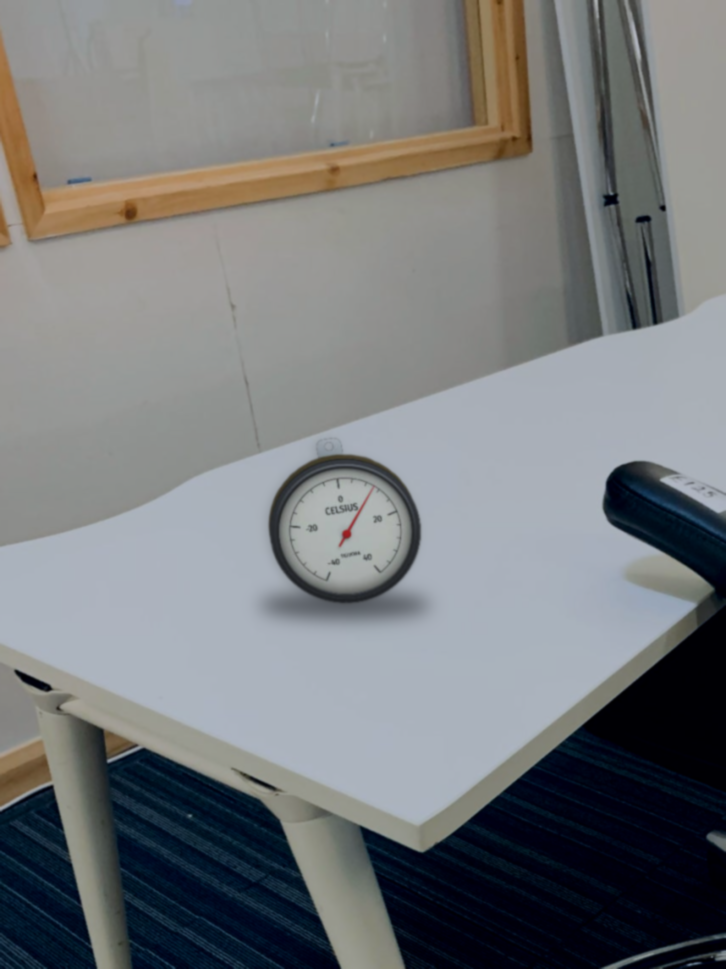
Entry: 10 °C
